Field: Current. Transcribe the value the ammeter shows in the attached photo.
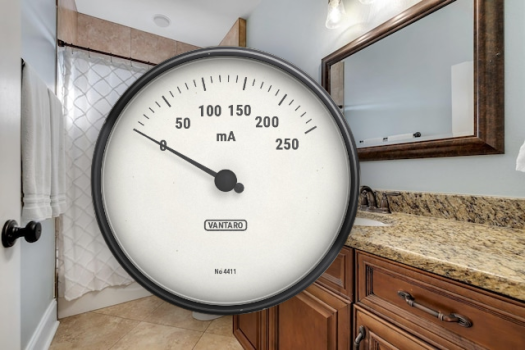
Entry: 0 mA
